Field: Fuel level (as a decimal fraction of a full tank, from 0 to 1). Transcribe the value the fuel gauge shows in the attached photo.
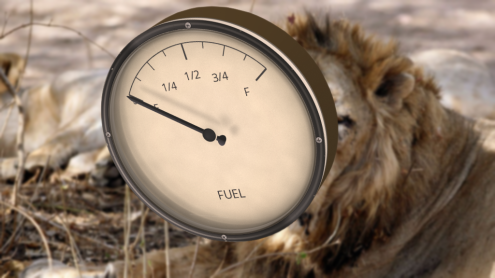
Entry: 0
